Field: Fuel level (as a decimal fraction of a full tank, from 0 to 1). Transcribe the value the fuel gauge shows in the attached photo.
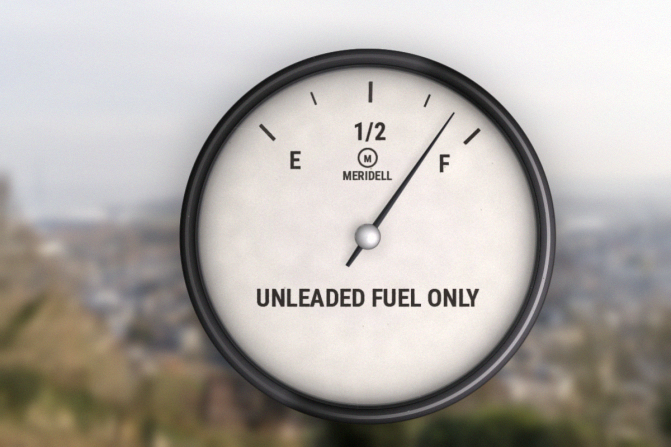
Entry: 0.875
